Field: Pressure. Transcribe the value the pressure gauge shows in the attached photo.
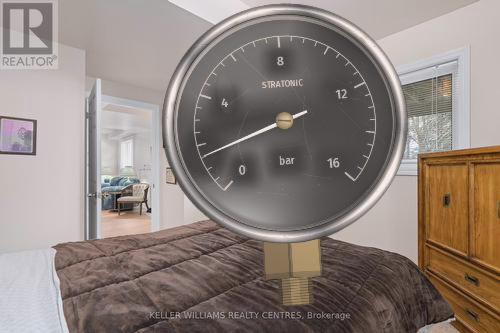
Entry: 1.5 bar
